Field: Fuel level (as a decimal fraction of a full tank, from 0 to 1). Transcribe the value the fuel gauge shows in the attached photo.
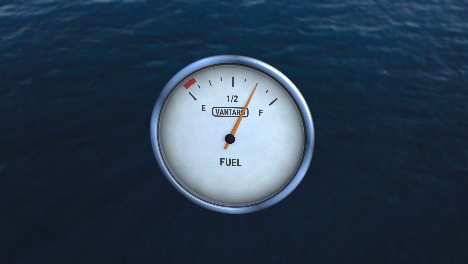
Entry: 0.75
